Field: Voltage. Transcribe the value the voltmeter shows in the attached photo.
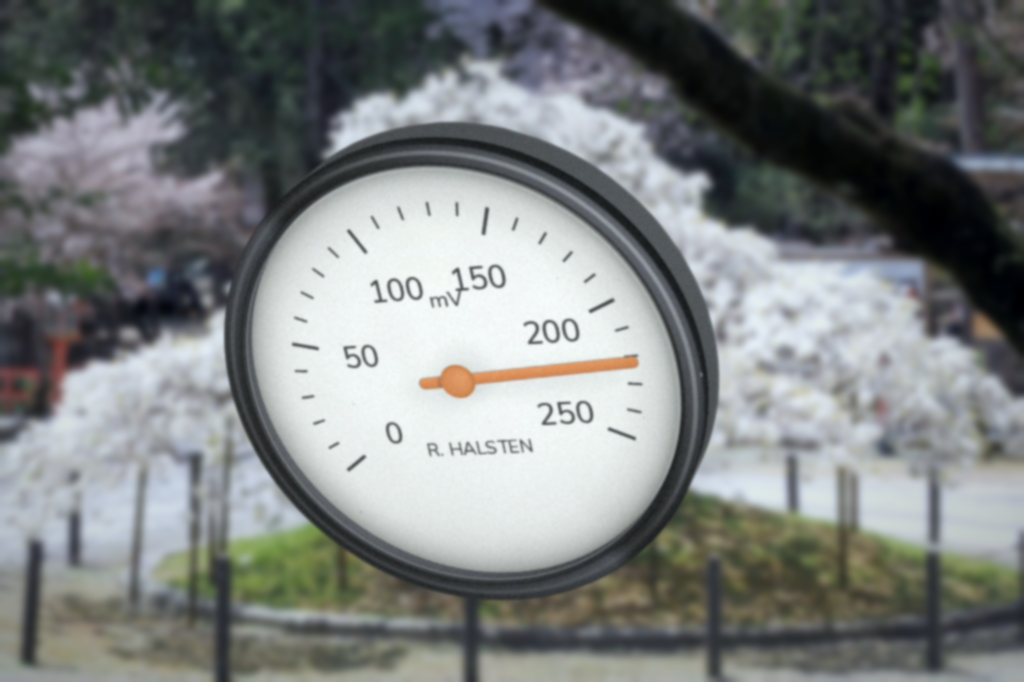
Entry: 220 mV
